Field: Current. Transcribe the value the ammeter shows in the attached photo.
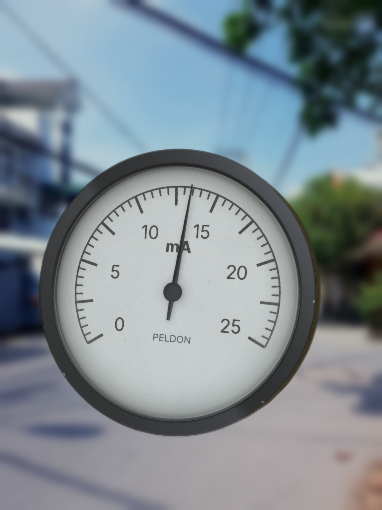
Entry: 13.5 mA
